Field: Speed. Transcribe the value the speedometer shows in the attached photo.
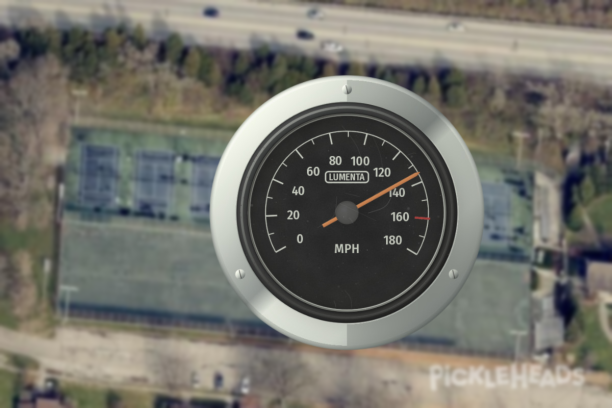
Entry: 135 mph
